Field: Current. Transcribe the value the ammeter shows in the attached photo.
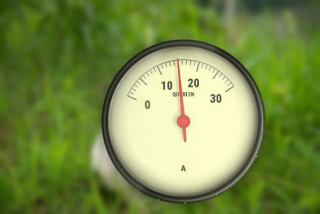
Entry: 15 A
